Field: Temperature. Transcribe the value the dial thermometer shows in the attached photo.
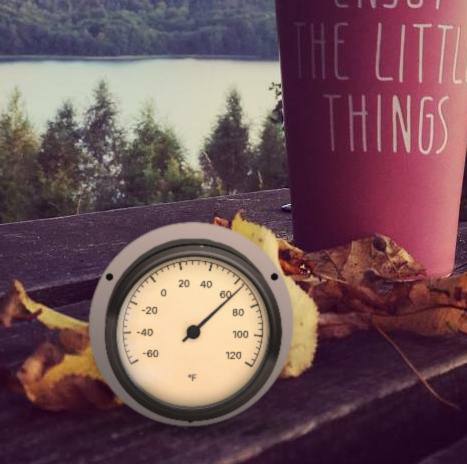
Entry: 64 °F
